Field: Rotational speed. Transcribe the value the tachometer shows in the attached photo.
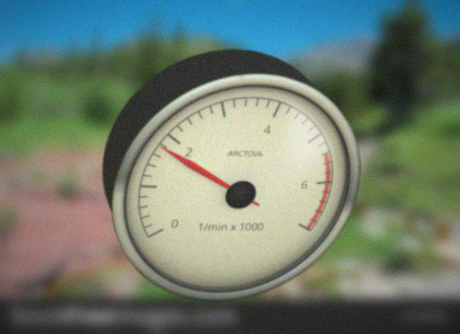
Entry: 1800 rpm
